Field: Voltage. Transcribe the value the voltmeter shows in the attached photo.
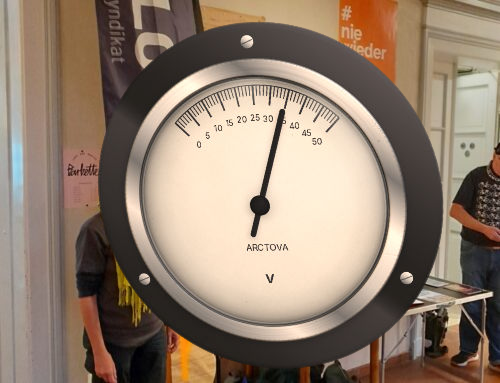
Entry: 35 V
